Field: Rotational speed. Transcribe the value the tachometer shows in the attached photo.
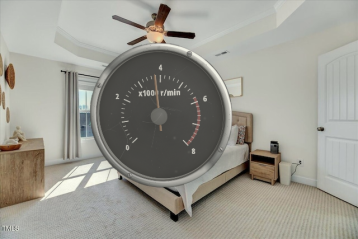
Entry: 3800 rpm
